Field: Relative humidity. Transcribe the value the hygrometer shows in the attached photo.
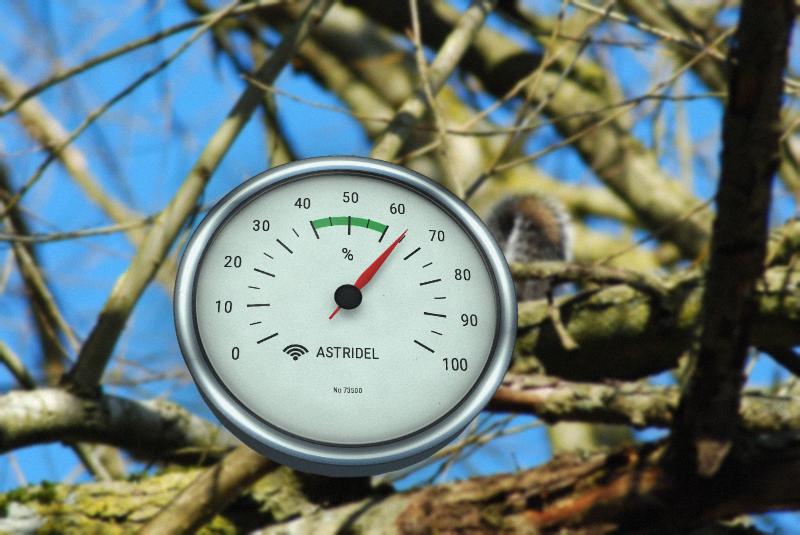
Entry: 65 %
